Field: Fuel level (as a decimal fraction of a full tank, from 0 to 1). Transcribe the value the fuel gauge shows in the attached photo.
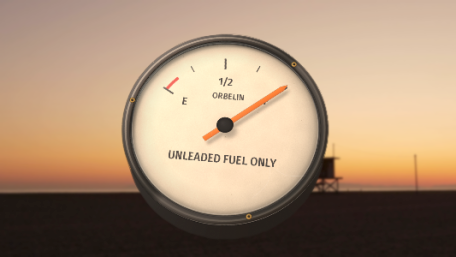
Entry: 1
